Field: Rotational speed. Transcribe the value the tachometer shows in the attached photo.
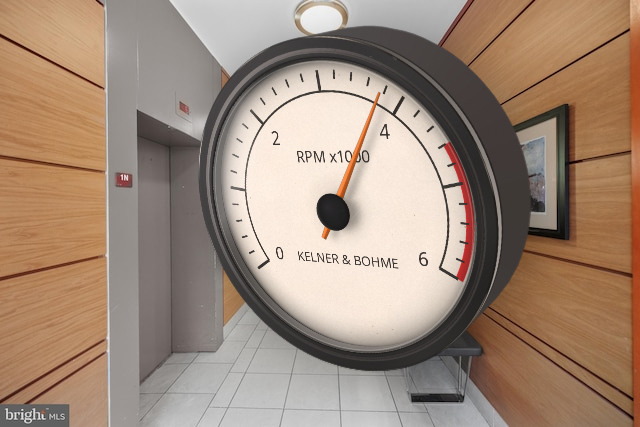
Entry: 3800 rpm
